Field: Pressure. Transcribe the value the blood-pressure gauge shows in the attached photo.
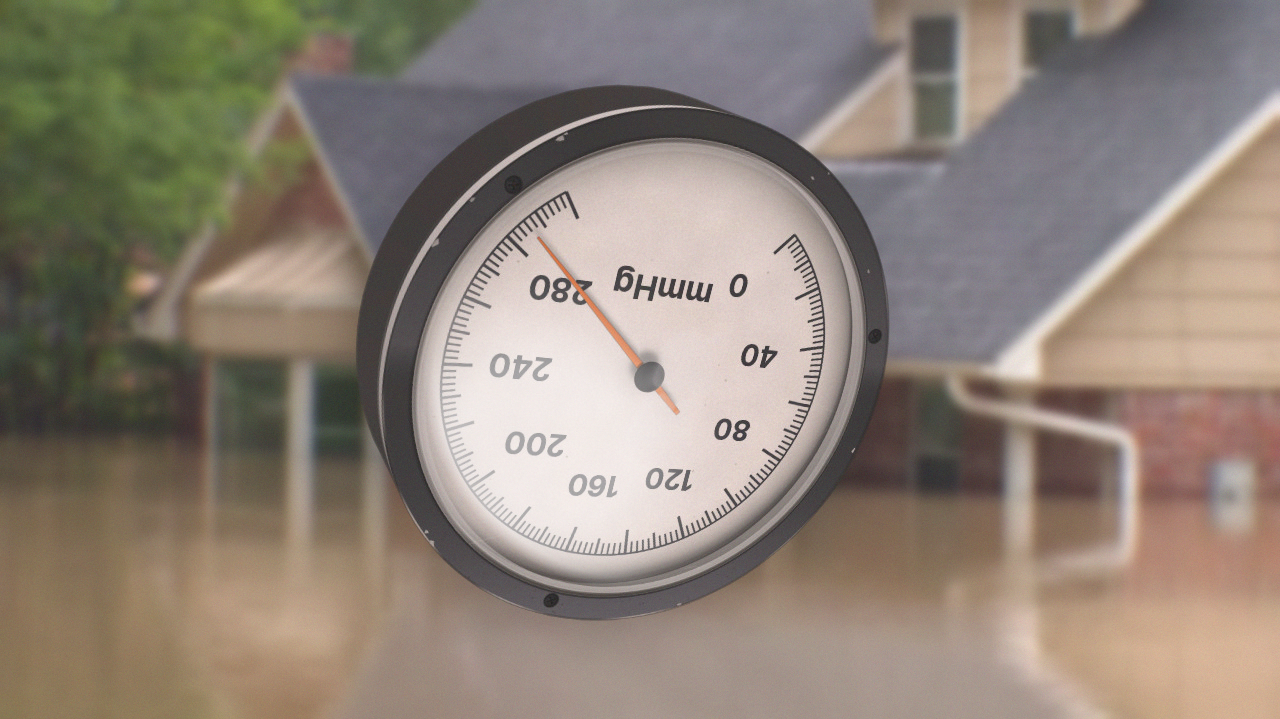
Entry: 286 mmHg
